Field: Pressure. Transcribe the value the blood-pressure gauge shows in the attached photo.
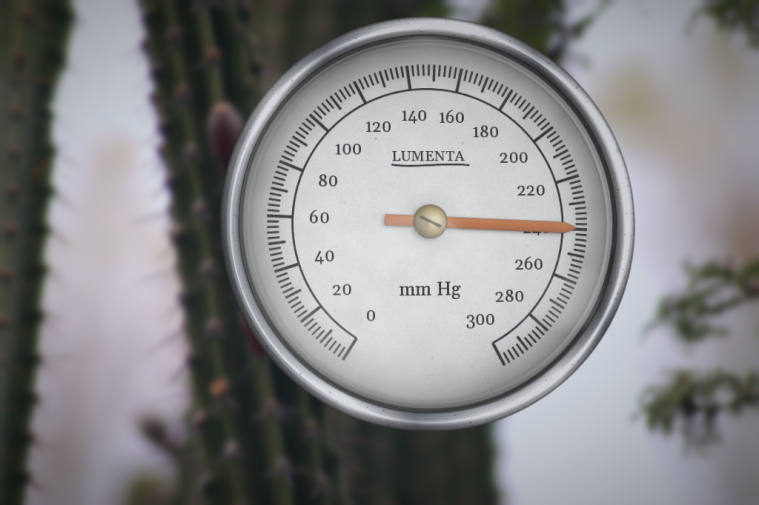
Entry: 240 mmHg
